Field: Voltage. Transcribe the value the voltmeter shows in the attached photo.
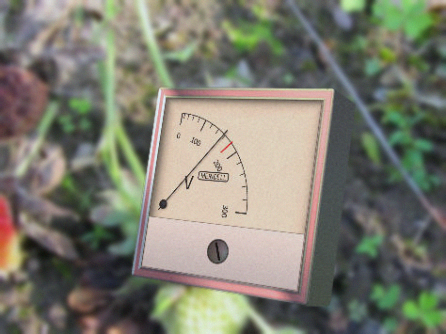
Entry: 160 V
